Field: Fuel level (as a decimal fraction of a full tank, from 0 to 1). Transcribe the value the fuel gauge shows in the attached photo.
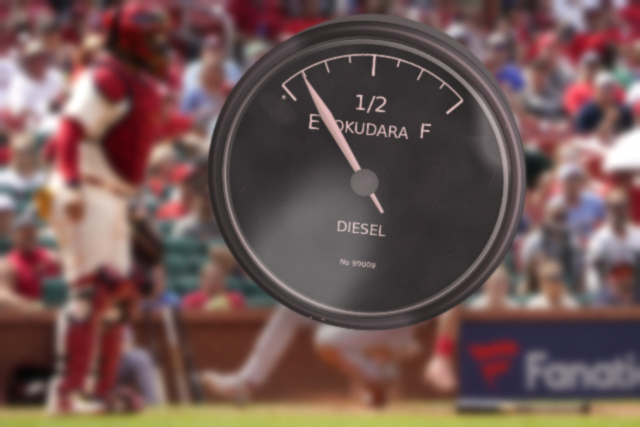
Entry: 0.125
